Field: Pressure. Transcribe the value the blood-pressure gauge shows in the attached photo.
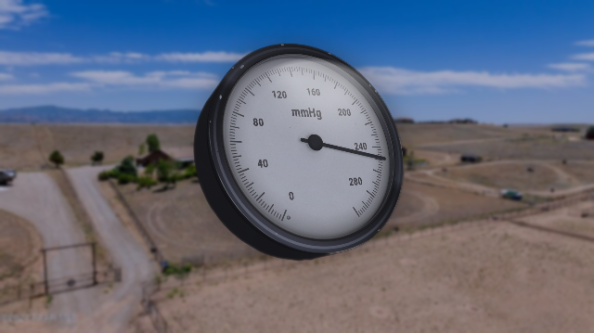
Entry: 250 mmHg
